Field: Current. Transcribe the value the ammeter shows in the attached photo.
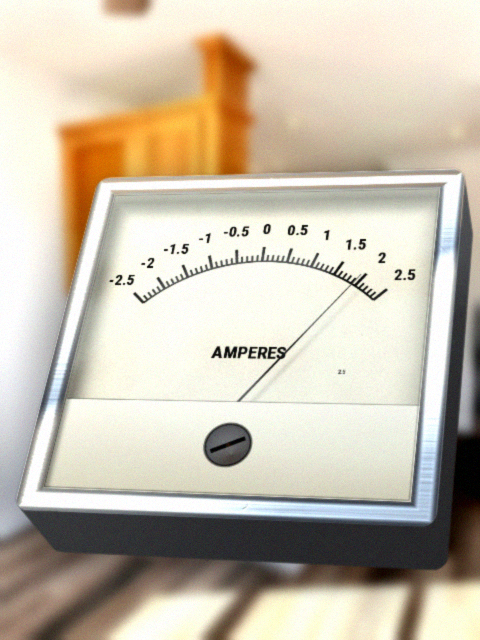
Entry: 2 A
